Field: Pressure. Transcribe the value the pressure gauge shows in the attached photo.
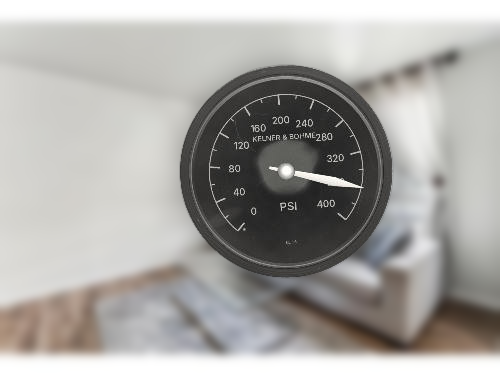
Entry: 360 psi
